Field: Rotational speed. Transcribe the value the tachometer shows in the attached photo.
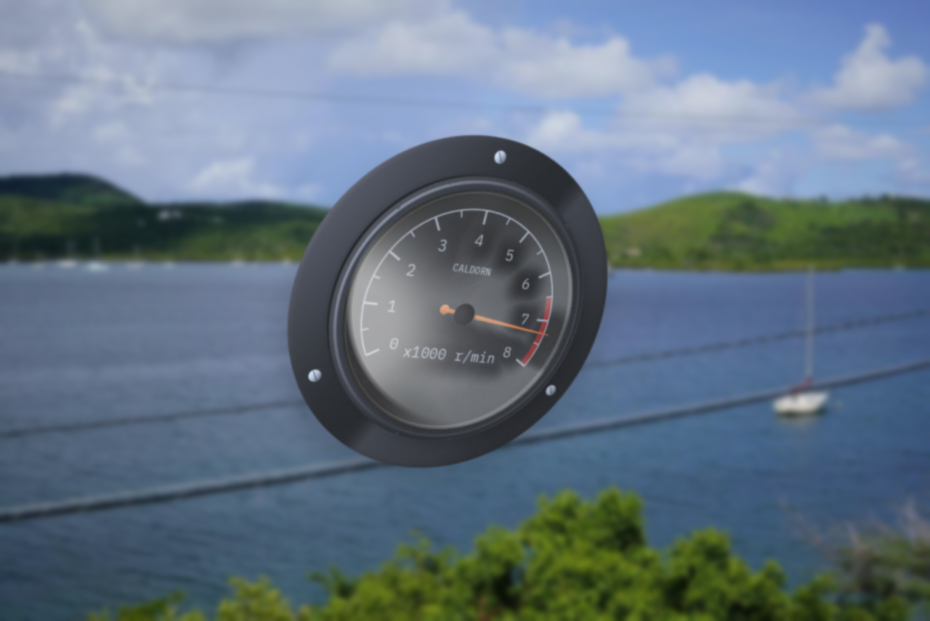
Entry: 7250 rpm
